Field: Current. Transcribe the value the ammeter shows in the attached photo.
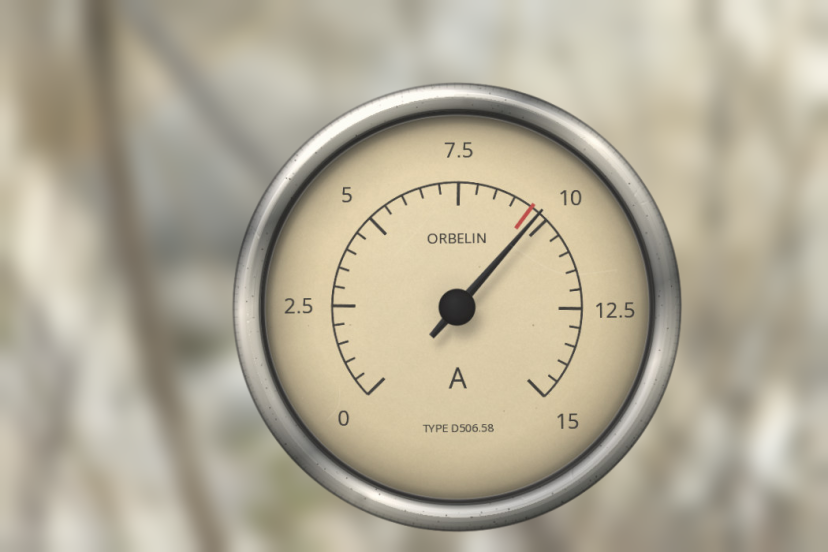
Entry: 9.75 A
